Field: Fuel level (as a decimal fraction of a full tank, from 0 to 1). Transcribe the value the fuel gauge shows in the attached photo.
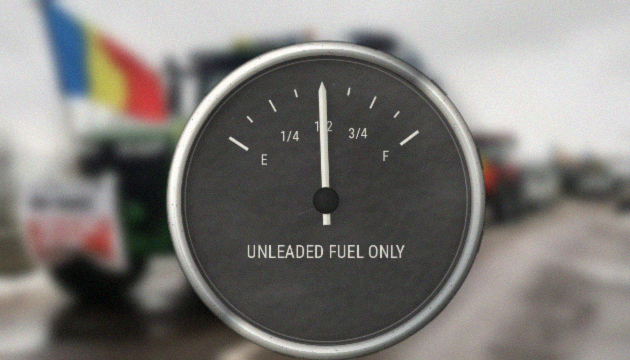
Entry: 0.5
